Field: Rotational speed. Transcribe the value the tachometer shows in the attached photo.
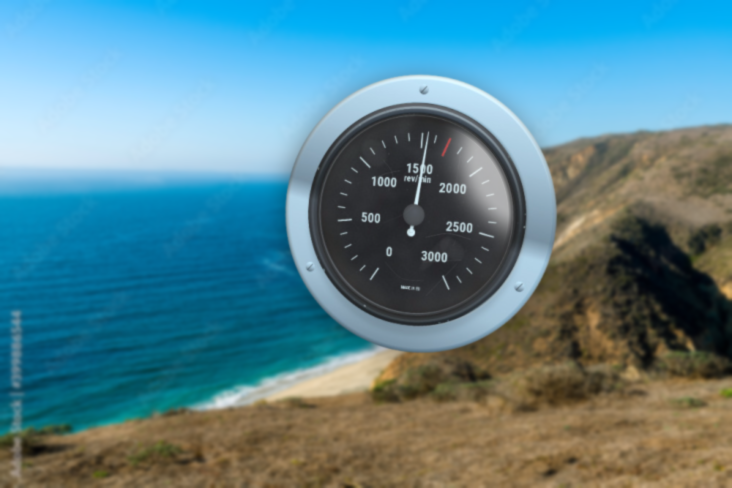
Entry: 1550 rpm
